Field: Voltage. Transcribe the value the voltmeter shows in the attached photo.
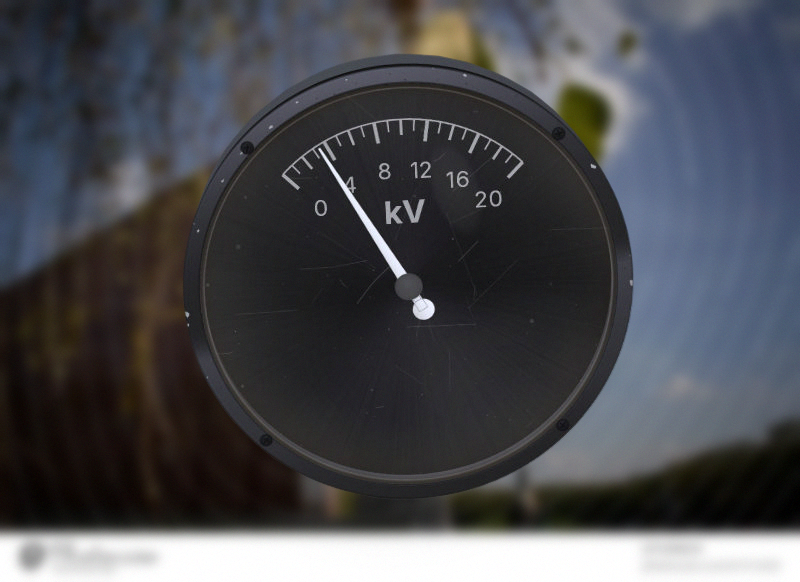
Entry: 3.5 kV
